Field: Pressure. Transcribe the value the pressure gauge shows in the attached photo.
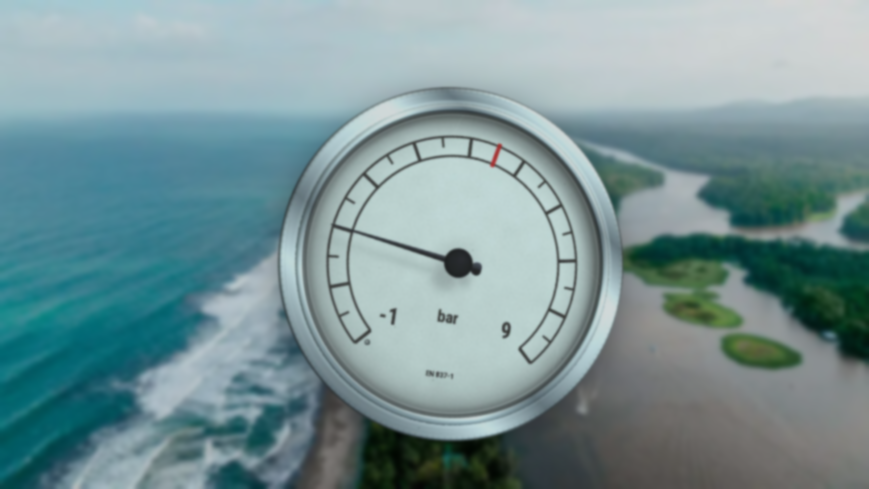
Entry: 1 bar
